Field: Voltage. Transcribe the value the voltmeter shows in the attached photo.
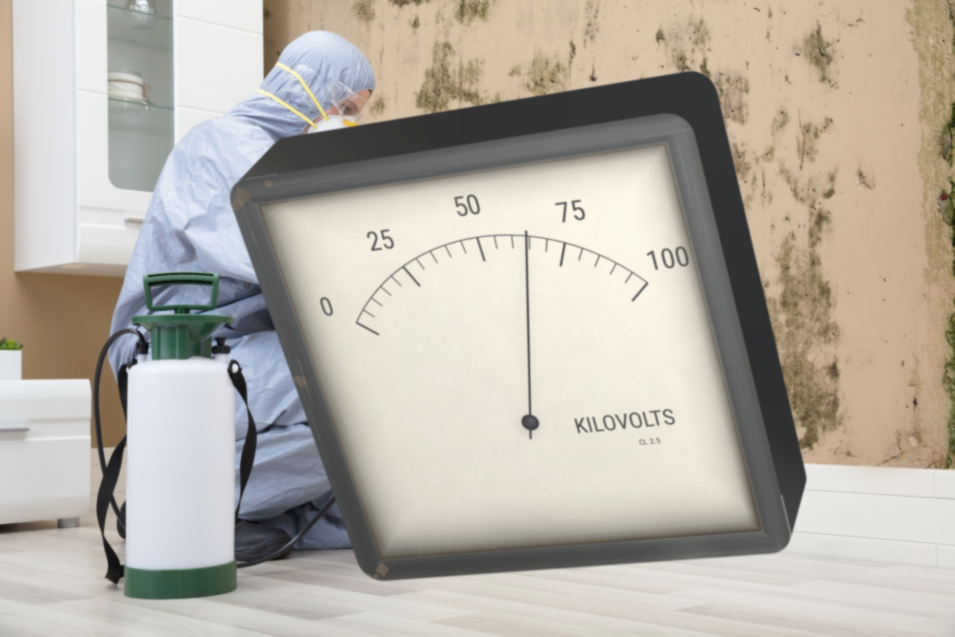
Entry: 65 kV
